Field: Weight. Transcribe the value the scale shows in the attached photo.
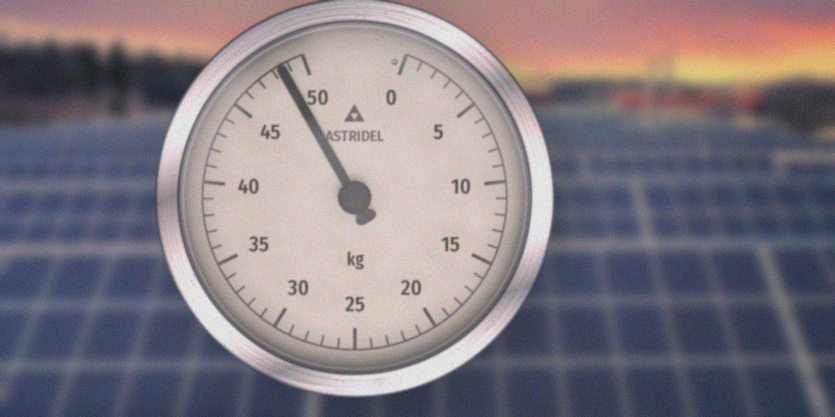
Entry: 48.5 kg
